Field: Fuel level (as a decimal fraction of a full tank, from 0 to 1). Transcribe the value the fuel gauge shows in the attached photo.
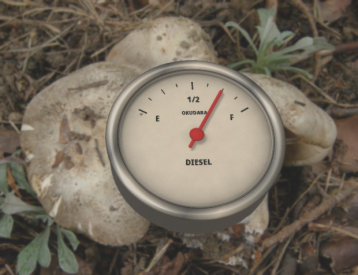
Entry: 0.75
